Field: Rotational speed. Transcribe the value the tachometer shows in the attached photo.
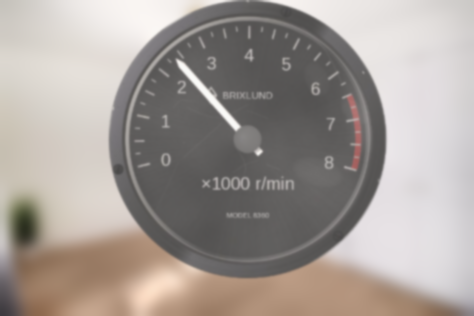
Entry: 2375 rpm
